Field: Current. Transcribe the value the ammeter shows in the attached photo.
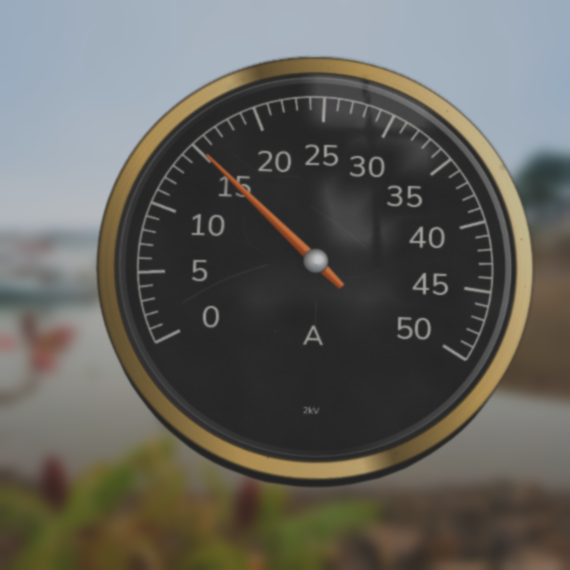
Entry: 15 A
